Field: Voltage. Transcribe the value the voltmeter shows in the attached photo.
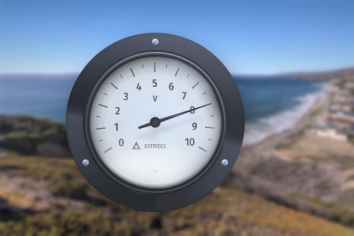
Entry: 8 V
